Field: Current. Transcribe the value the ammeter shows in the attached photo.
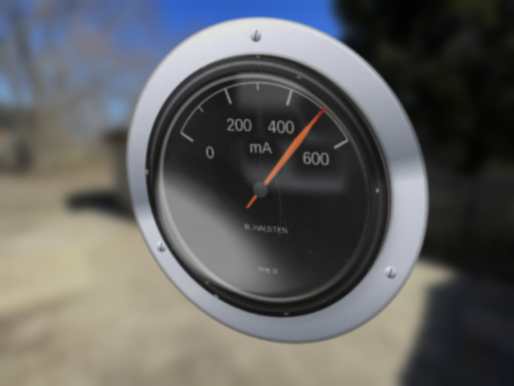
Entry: 500 mA
